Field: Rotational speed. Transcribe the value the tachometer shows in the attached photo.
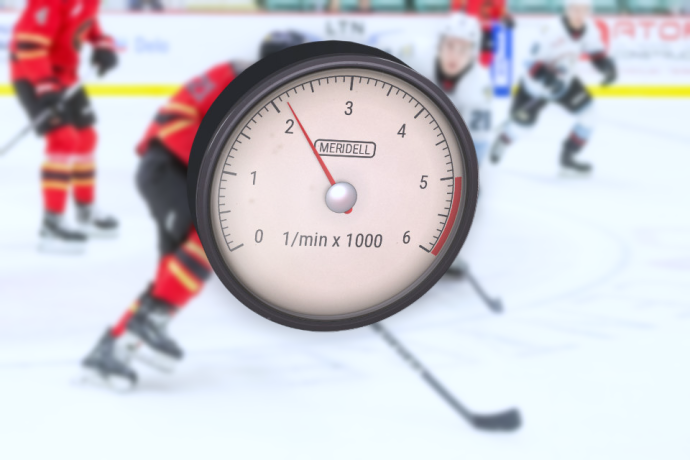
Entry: 2150 rpm
